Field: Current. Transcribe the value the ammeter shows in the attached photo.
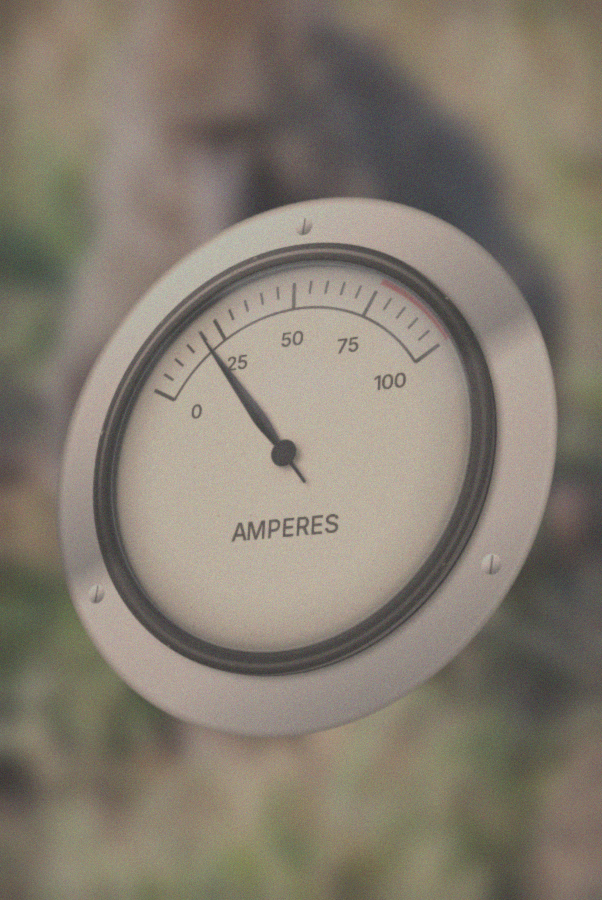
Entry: 20 A
